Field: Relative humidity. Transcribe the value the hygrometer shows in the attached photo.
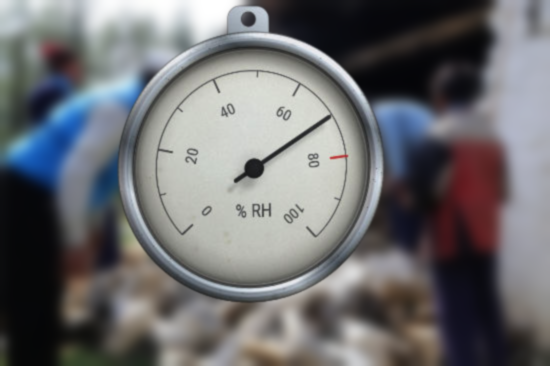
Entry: 70 %
